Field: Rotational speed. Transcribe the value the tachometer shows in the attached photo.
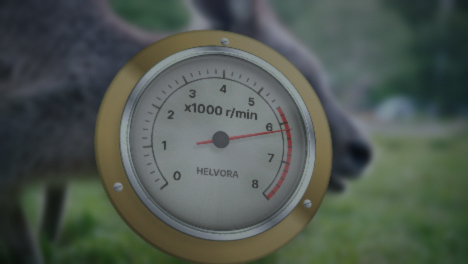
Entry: 6200 rpm
